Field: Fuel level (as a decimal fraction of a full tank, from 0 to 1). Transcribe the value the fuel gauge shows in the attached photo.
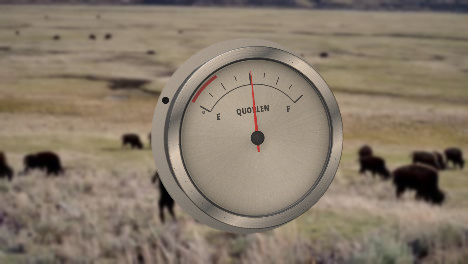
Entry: 0.5
